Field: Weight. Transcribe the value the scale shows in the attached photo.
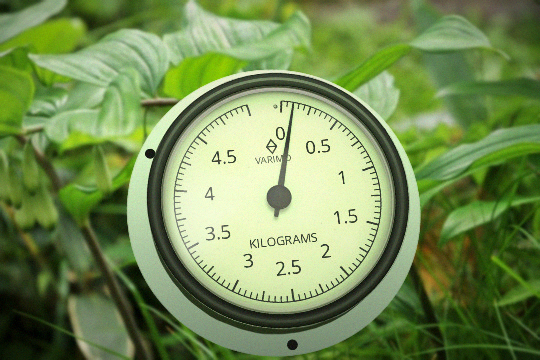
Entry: 0.1 kg
